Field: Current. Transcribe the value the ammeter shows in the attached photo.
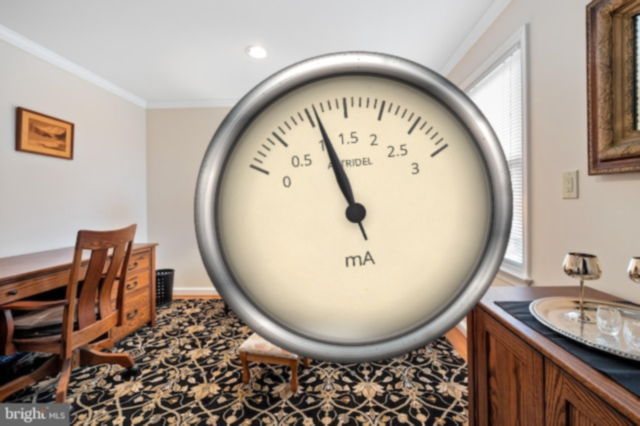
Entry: 1.1 mA
